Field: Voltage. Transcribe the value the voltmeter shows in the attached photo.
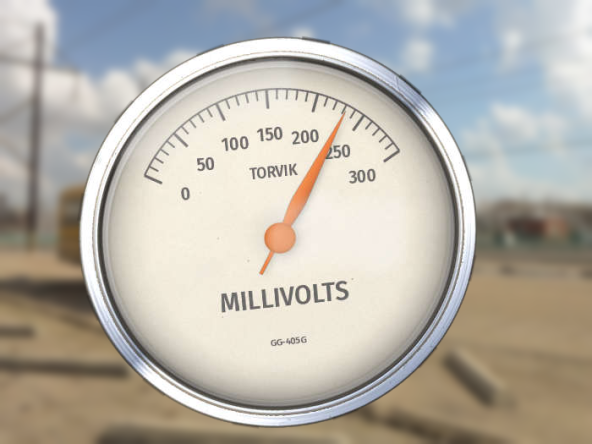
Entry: 230 mV
